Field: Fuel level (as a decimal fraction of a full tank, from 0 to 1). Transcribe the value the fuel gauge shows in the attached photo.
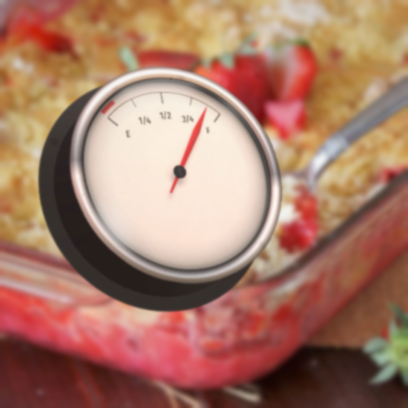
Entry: 0.875
